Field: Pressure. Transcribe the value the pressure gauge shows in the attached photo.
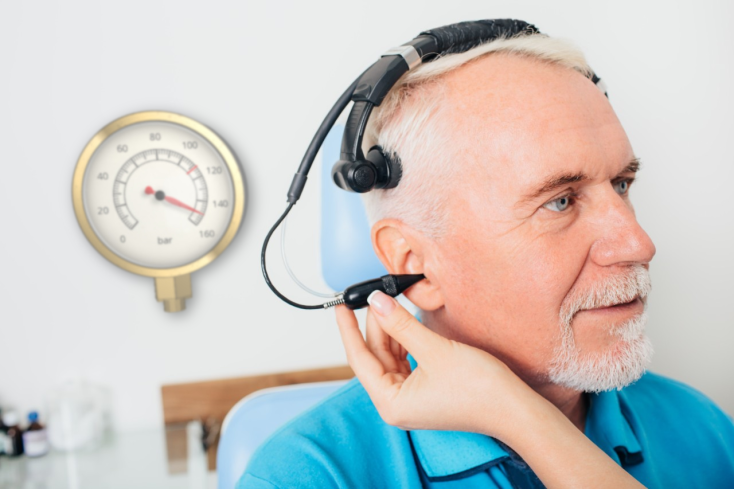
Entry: 150 bar
